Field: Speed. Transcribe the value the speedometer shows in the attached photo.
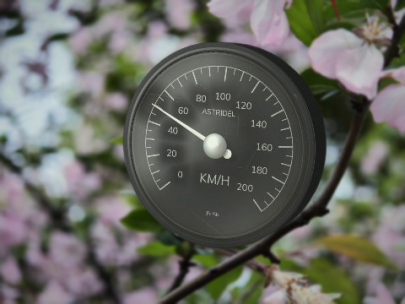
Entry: 50 km/h
